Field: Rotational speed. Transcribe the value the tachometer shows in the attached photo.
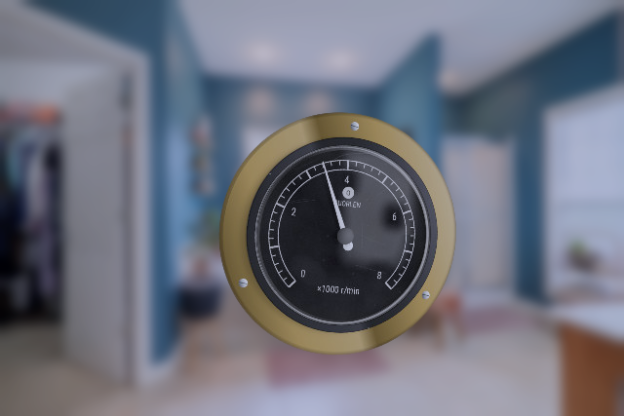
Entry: 3400 rpm
